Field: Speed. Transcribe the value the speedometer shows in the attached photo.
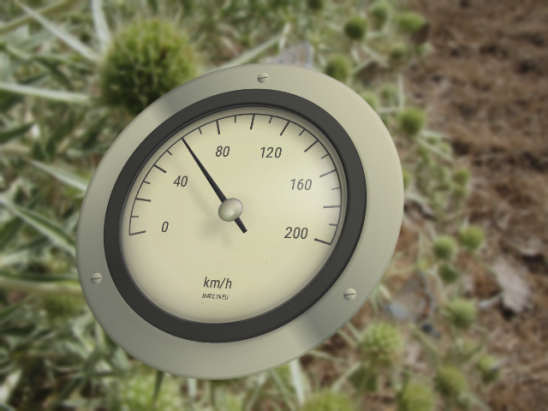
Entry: 60 km/h
